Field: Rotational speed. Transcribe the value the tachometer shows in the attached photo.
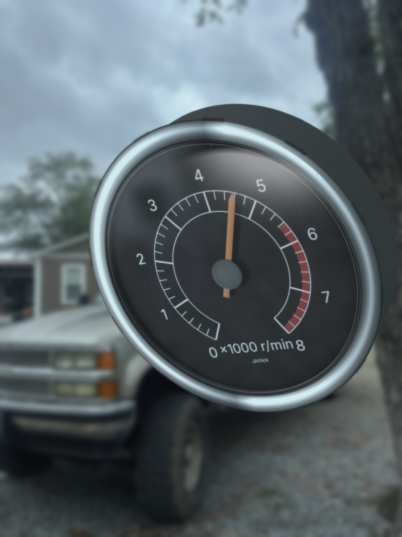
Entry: 4600 rpm
